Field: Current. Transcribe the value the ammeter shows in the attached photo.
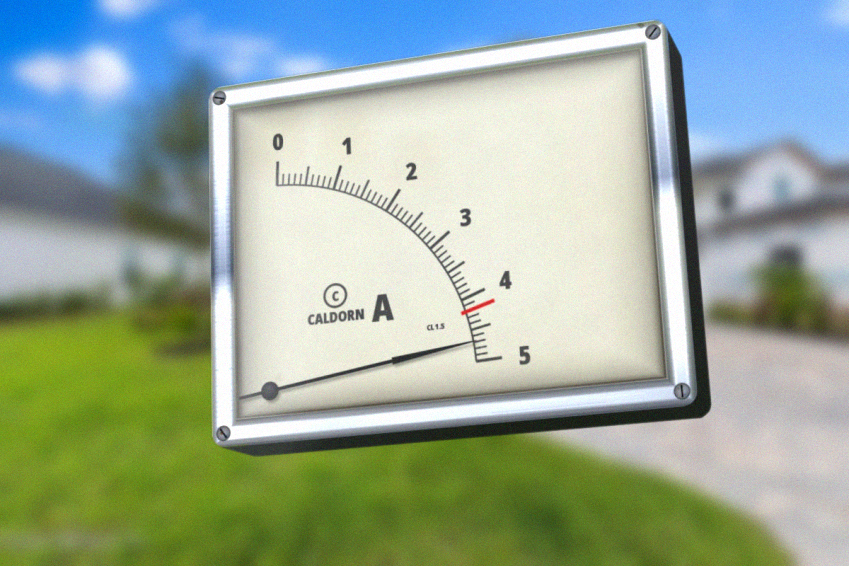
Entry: 4.7 A
